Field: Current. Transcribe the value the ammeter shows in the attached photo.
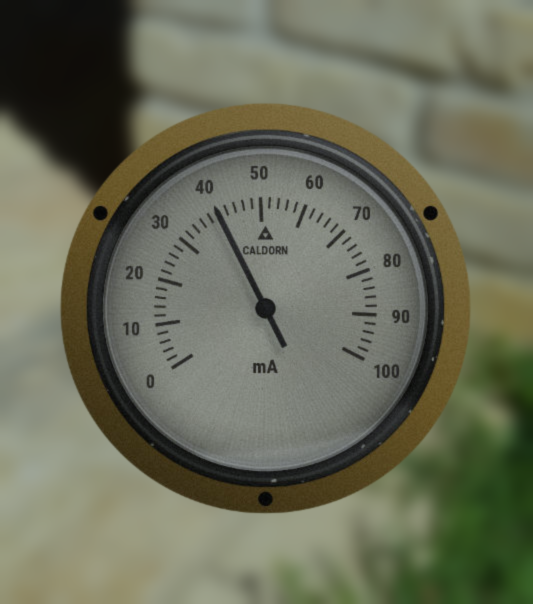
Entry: 40 mA
